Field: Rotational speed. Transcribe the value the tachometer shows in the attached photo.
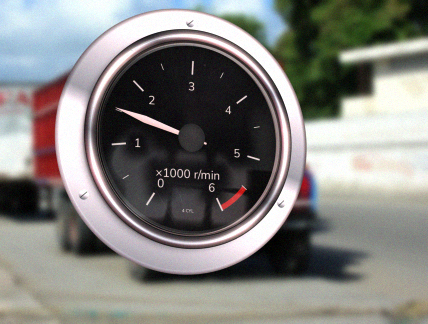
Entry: 1500 rpm
